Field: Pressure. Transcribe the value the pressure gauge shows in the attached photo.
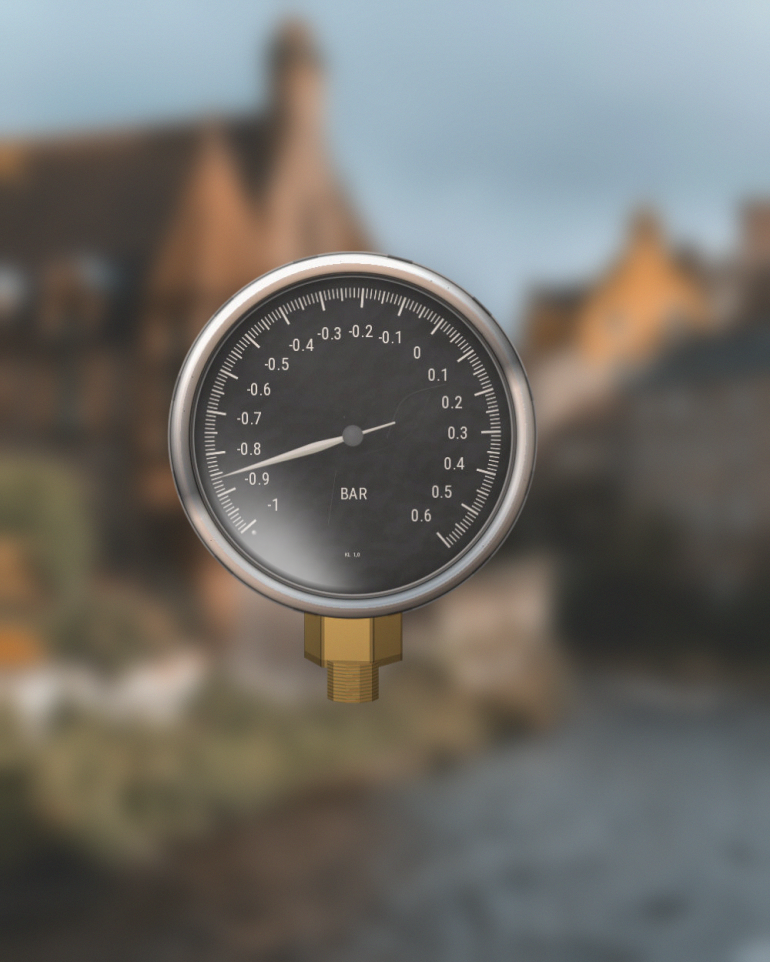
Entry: -0.86 bar
